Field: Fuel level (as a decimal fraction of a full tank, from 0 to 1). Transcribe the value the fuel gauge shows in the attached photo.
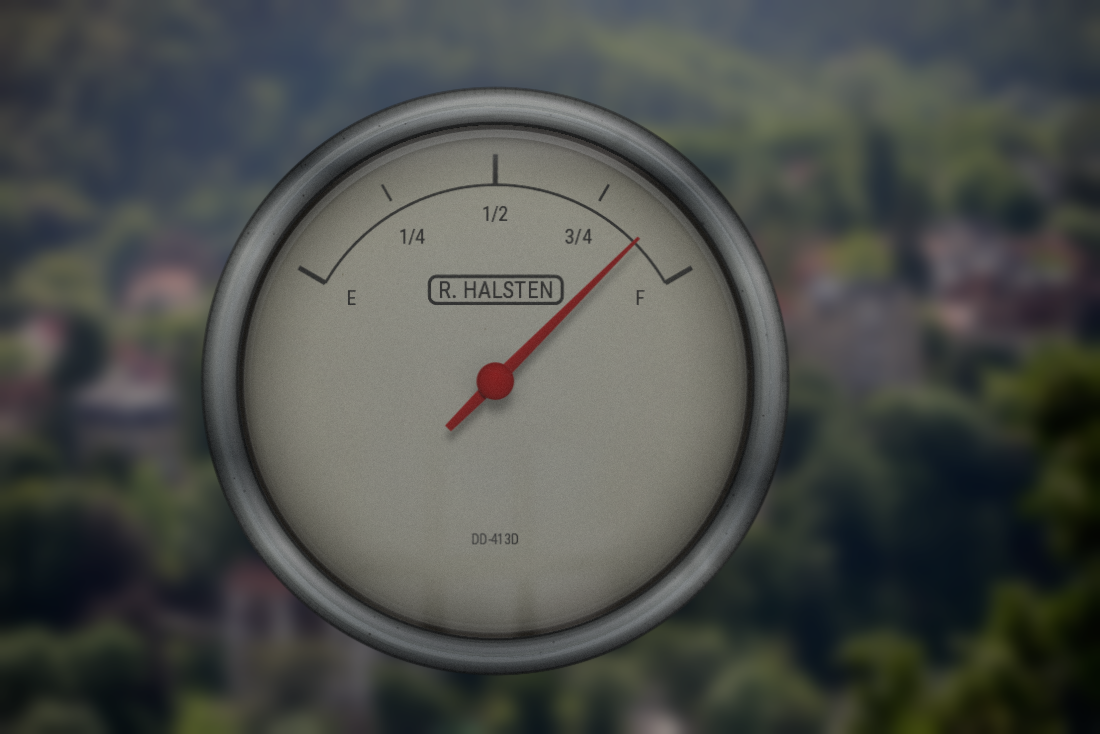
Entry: 0.875
